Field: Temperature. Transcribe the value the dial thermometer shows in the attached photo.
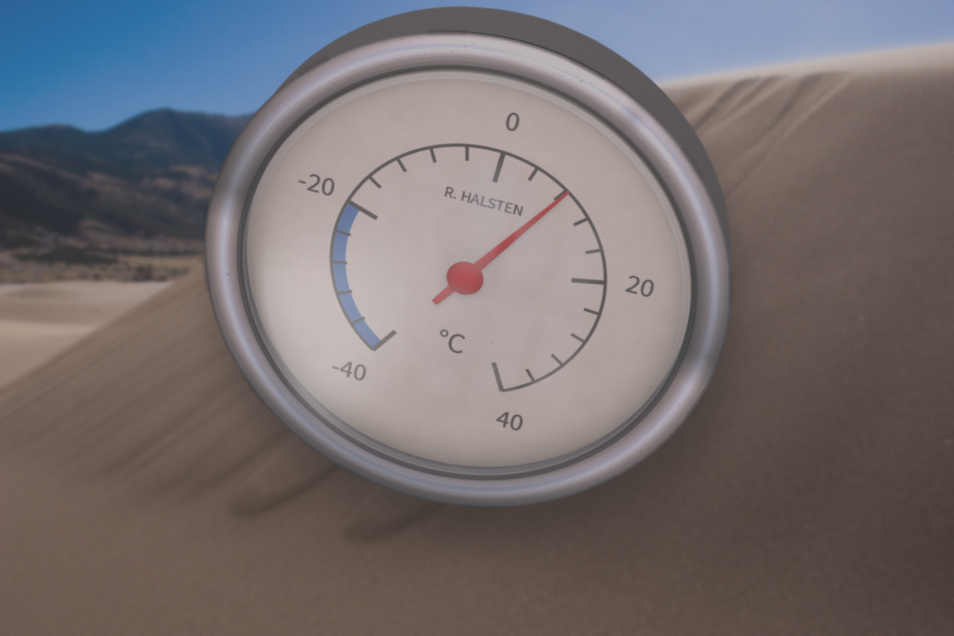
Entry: 8 °C
